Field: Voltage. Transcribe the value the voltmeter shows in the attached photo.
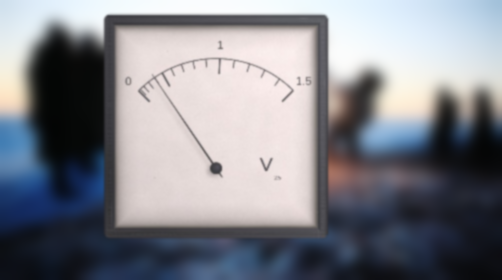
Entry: 0.4 V
